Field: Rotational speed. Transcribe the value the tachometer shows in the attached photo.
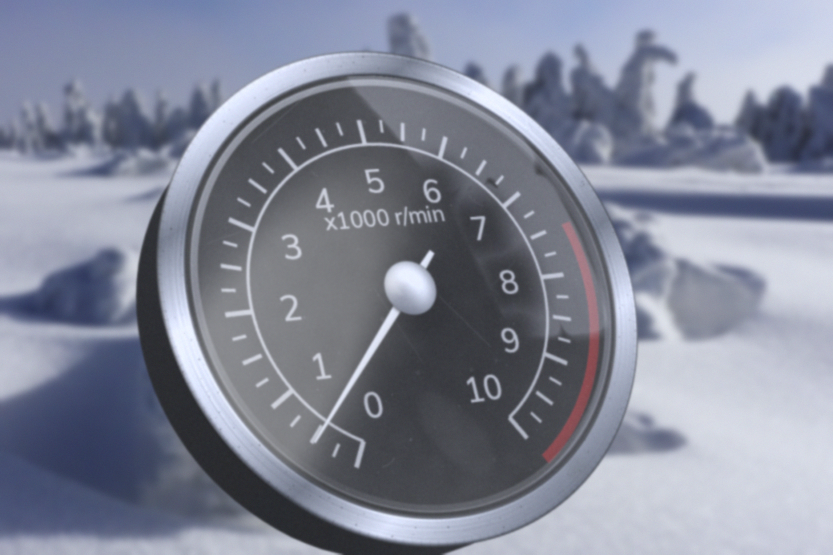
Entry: 500 rpm
